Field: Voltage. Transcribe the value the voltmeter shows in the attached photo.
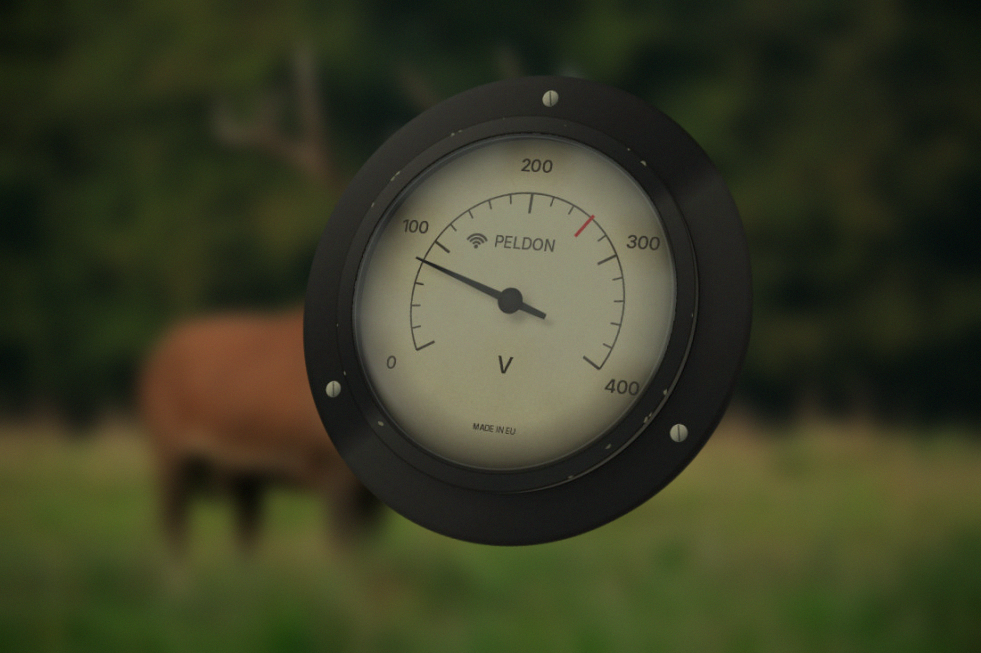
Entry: 80 V
